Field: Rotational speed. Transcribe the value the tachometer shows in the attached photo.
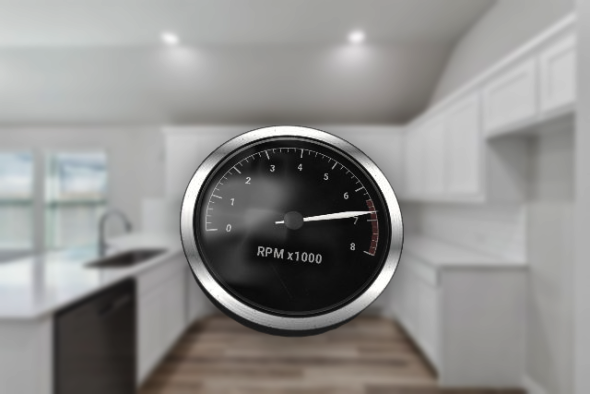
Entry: 6800 rpm
